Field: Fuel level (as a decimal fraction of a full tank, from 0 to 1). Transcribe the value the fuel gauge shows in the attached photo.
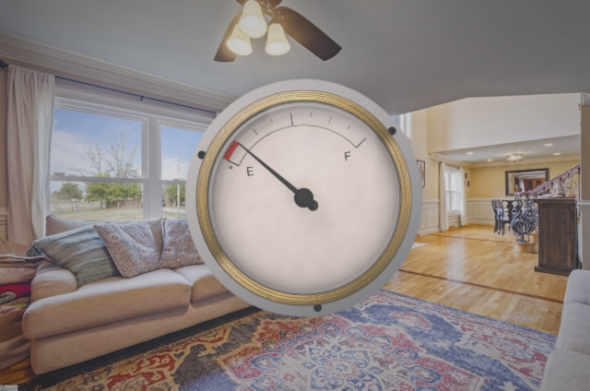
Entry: 0.125
